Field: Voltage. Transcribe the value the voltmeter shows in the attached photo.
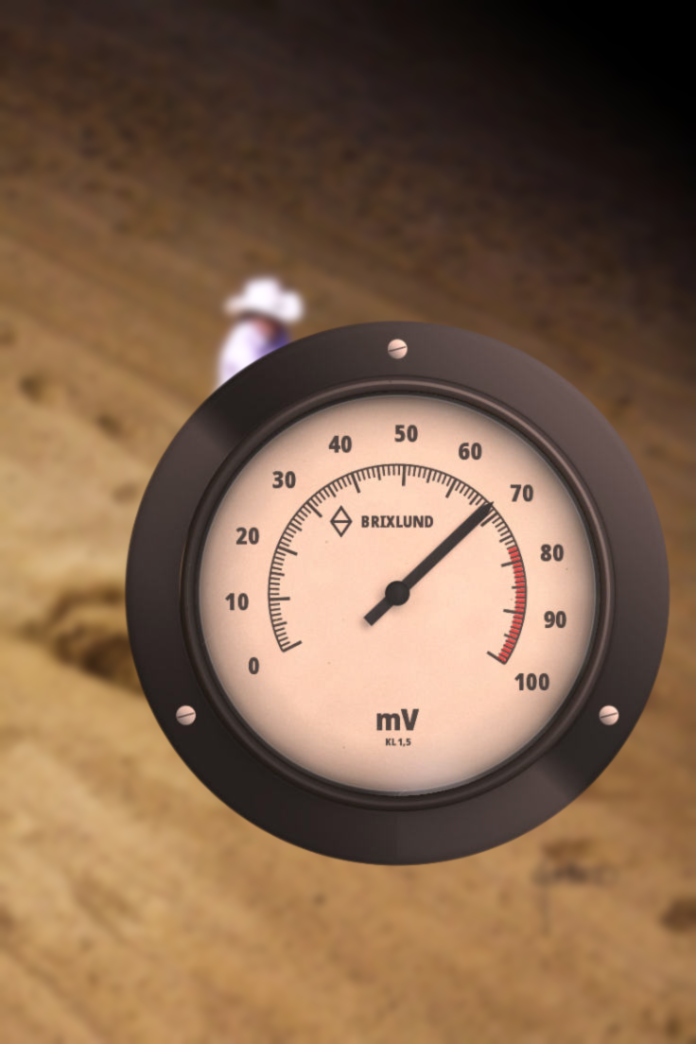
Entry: 68 mV
